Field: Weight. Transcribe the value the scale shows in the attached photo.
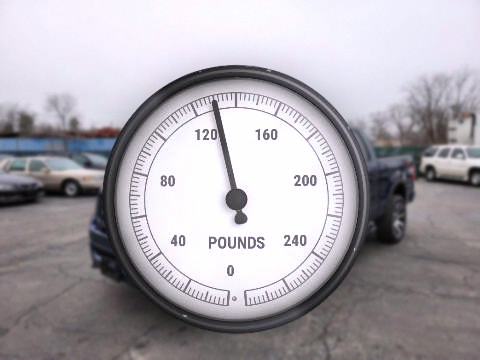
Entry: 130 lb
